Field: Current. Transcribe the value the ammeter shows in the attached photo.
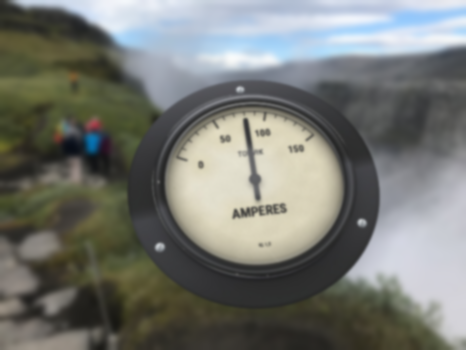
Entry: 80 A
